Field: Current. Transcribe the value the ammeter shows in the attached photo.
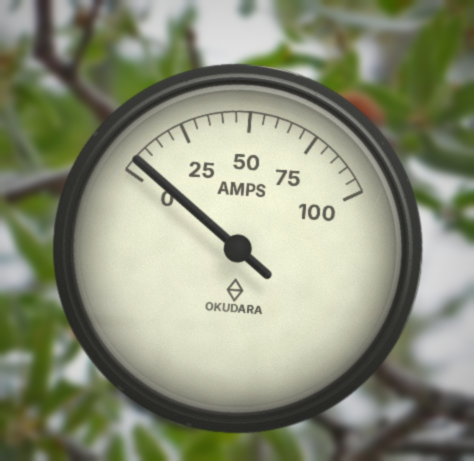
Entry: 5 A
